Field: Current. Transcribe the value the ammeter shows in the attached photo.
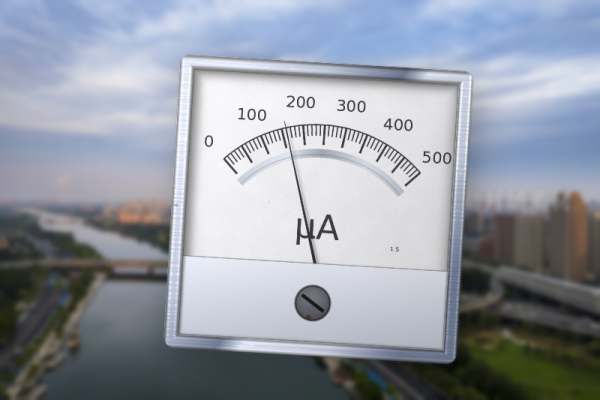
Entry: 160 µA
